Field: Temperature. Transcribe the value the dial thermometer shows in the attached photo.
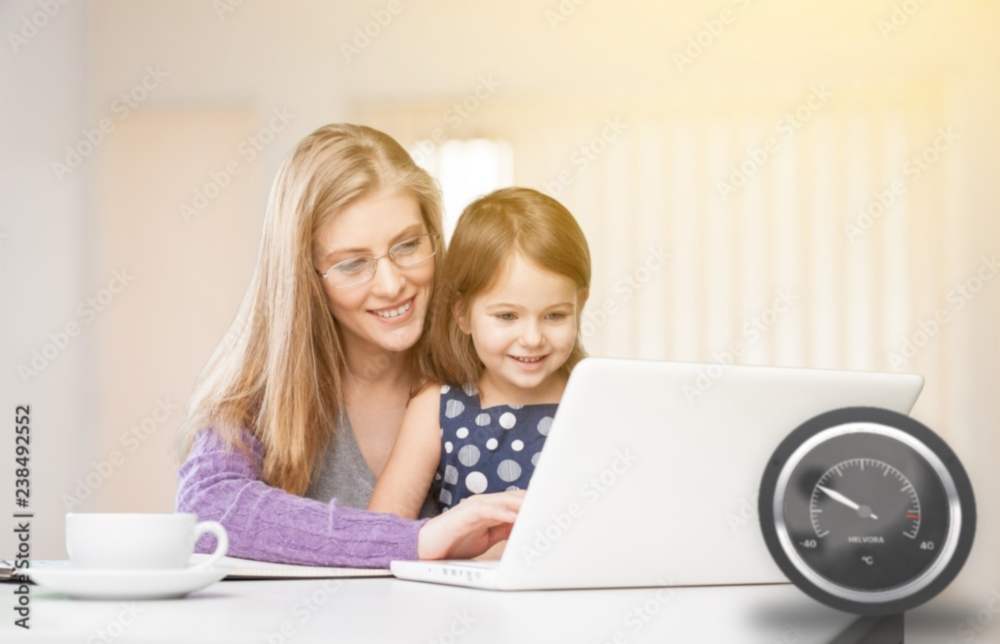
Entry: -20 °C
